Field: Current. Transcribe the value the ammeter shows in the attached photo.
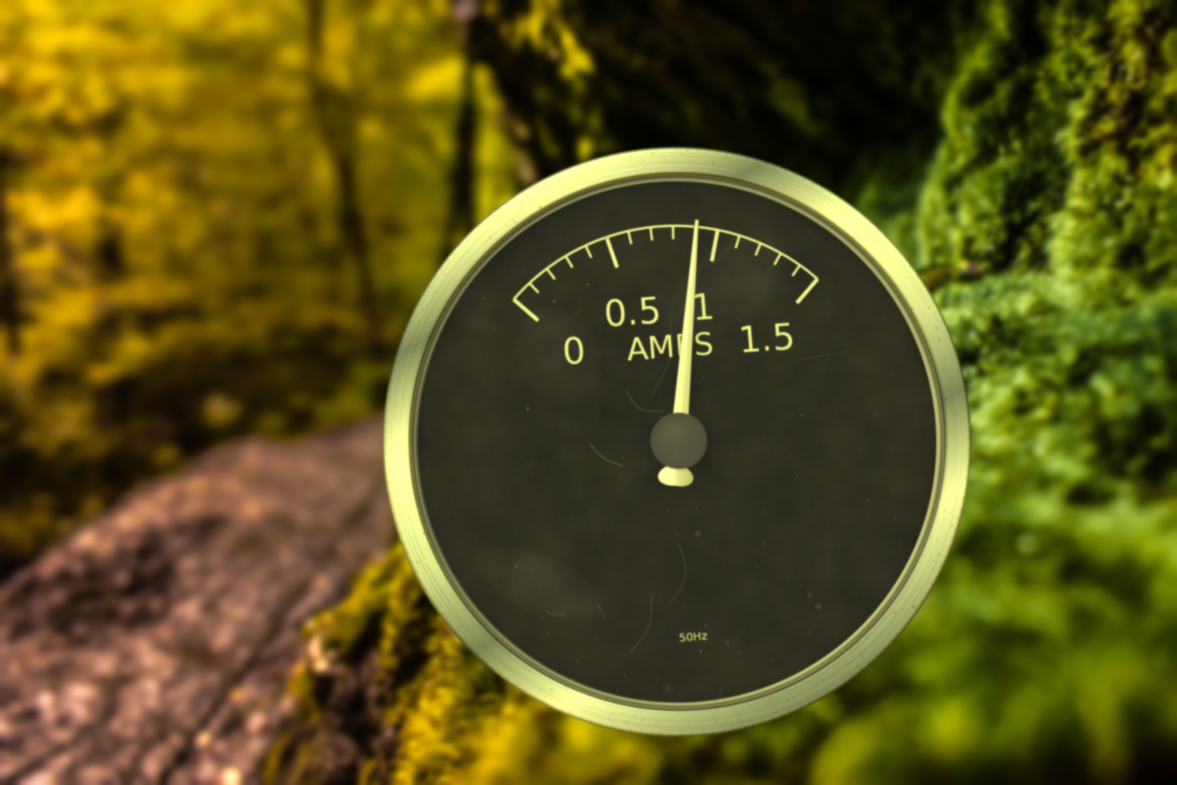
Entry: 0.9 A
